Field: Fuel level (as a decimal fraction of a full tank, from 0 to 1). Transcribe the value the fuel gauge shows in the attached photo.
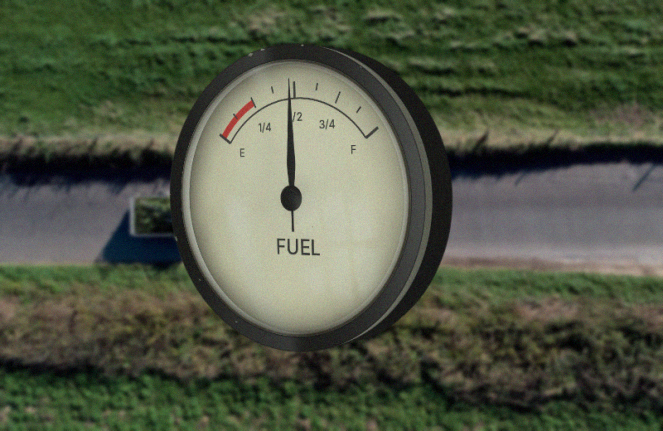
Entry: 0.5
